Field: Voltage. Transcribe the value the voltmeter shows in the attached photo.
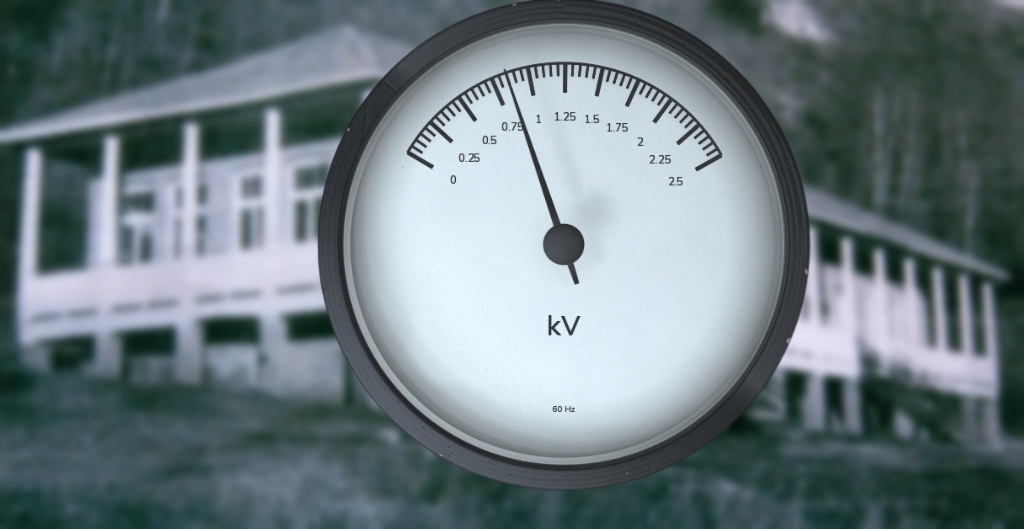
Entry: 0.85 kV
